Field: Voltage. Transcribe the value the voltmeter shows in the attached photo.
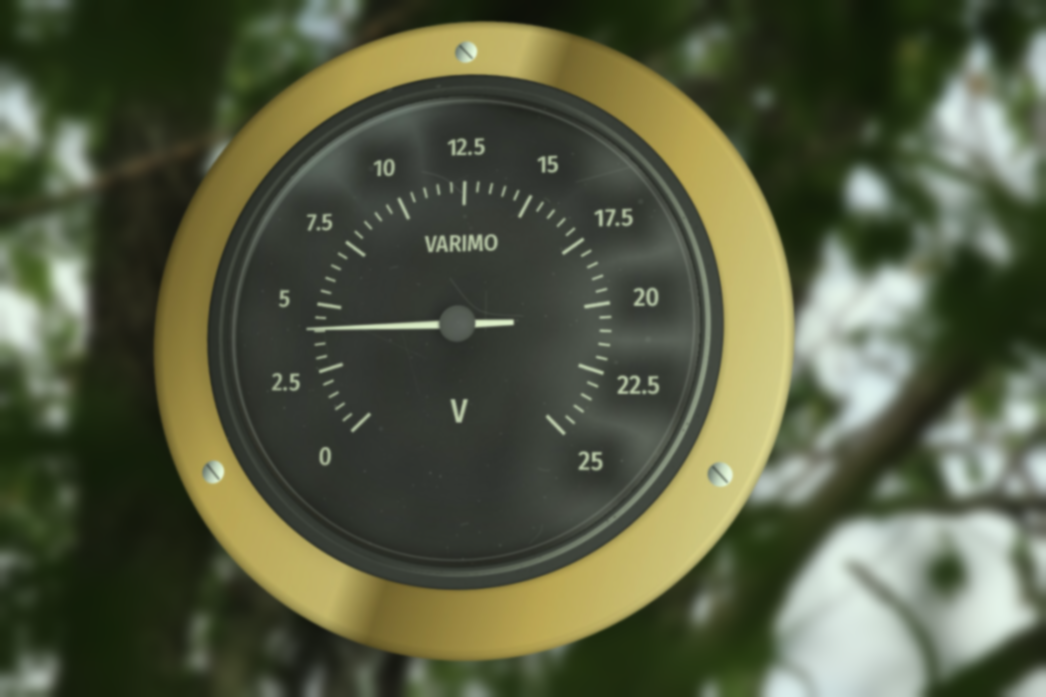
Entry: 4 V
